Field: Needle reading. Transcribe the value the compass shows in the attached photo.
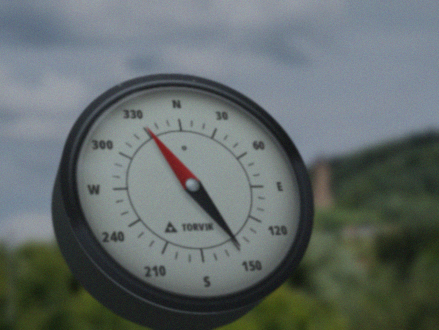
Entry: 330 °
